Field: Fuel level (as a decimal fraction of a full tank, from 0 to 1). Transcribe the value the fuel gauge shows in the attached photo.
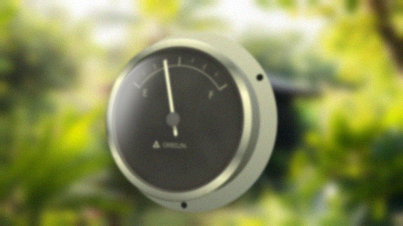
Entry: 0.375
